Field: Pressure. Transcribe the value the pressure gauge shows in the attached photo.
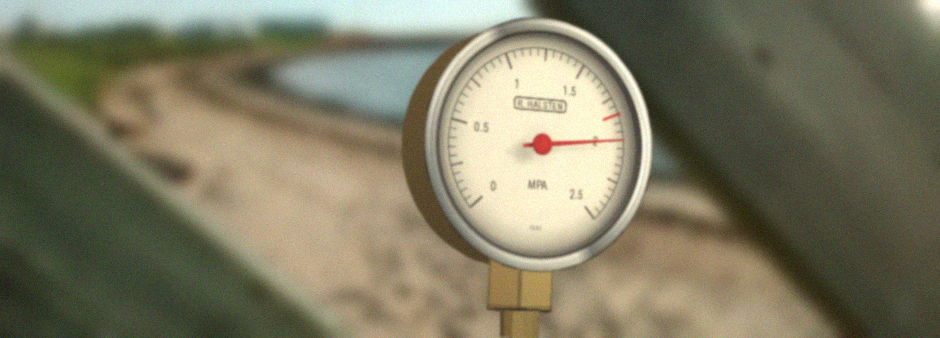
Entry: 2 MPa
